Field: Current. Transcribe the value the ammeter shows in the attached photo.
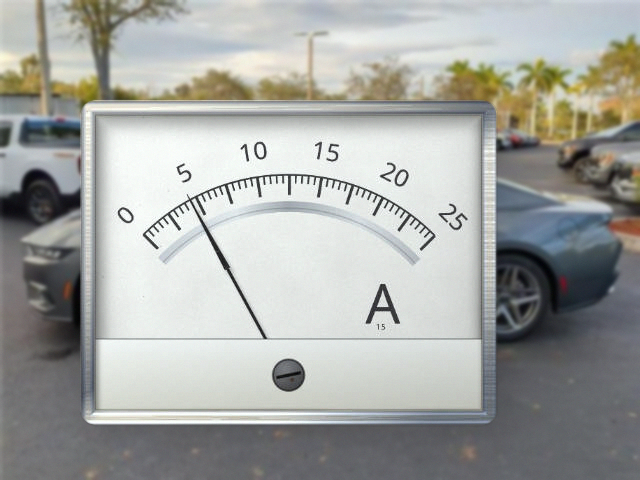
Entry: 4.5 A
